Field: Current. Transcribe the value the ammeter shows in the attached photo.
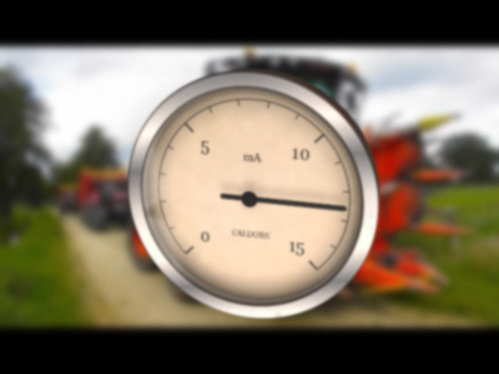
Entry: 12.5 mA
